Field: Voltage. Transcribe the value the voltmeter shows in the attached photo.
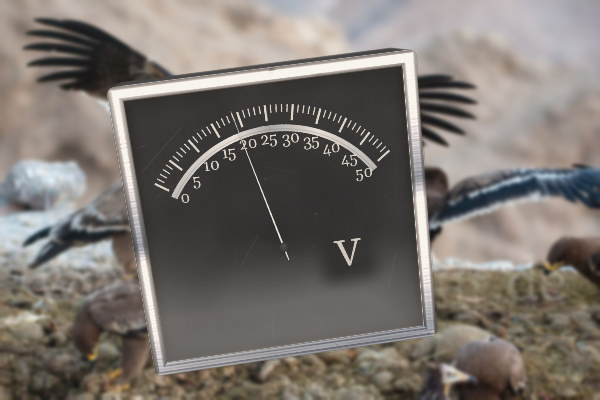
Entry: 19 V
